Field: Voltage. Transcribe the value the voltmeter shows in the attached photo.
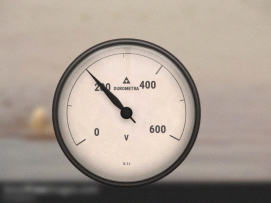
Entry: 200 V
